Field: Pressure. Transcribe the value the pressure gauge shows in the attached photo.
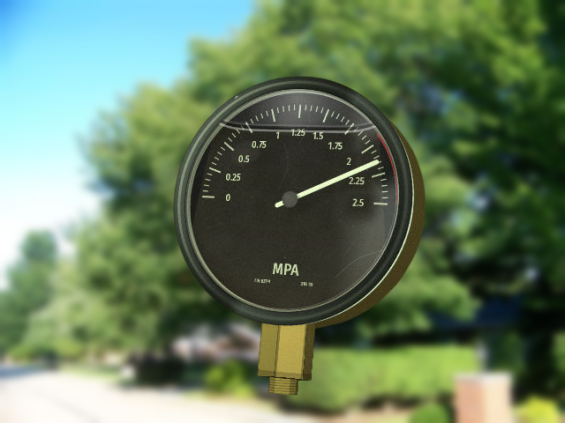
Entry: 2.15 MPa
